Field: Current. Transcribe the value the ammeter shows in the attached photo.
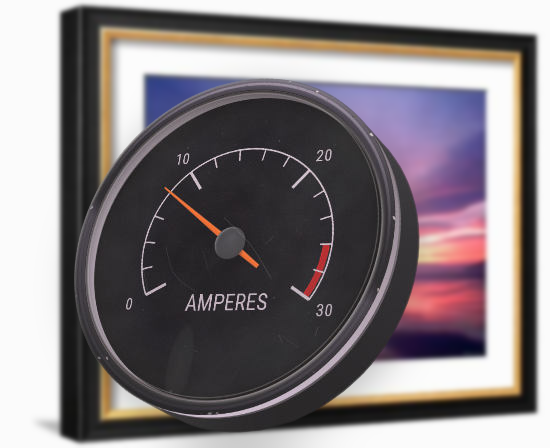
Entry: 8 A
